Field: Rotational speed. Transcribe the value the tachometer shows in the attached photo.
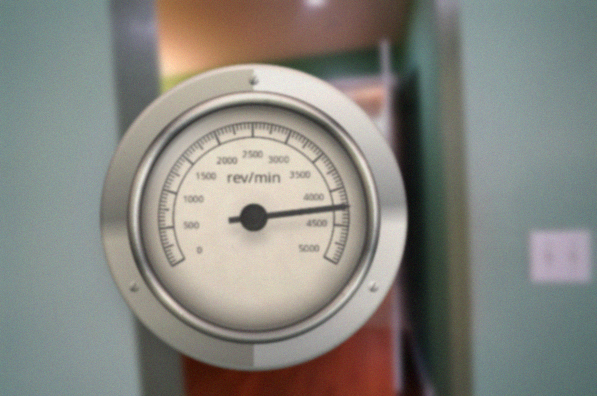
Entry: 4250 rpm
